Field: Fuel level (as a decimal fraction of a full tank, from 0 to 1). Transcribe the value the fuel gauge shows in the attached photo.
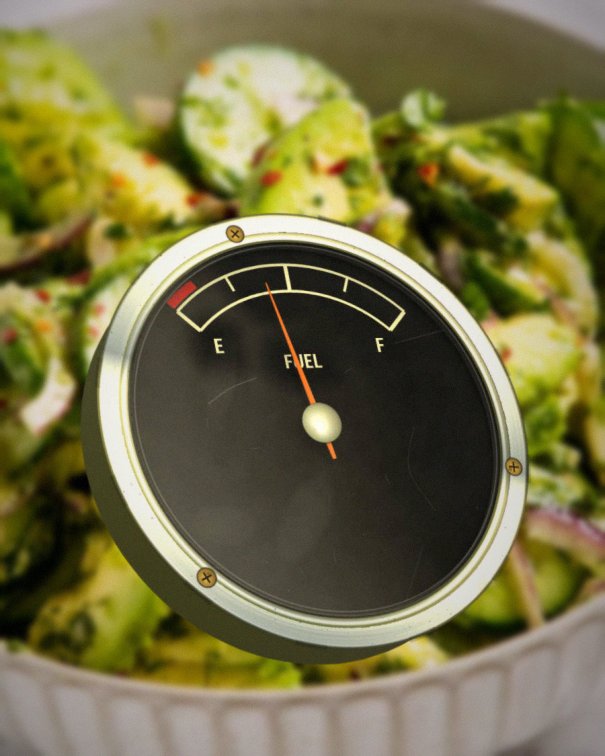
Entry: 0.375
